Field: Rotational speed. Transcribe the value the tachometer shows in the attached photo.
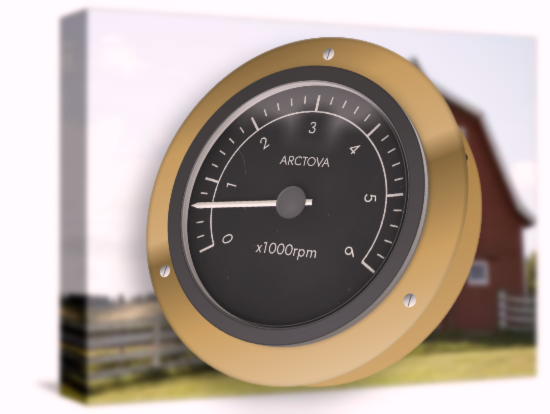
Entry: 600 rpm
